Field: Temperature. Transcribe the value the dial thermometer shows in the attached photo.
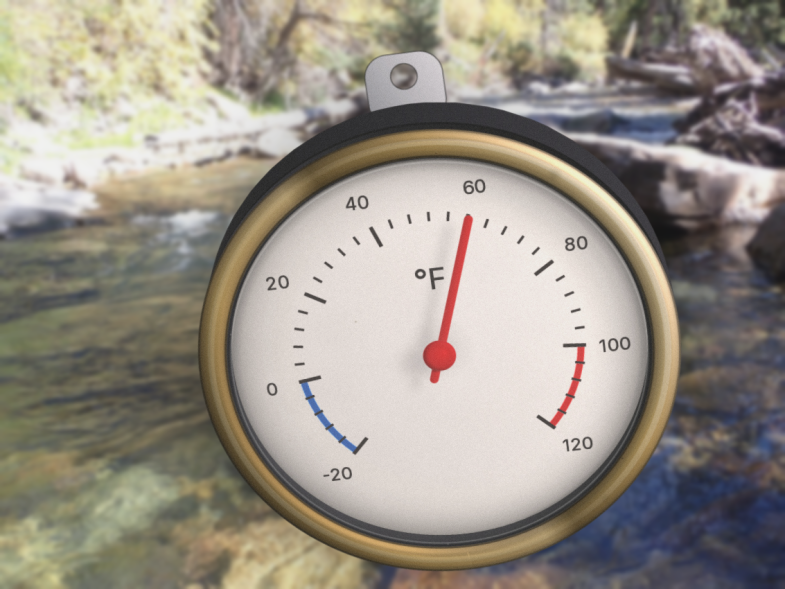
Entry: 60 °F
